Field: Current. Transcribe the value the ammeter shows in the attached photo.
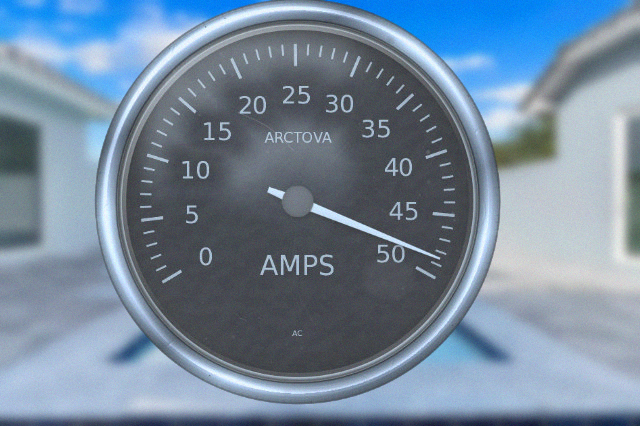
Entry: 48.5 A
